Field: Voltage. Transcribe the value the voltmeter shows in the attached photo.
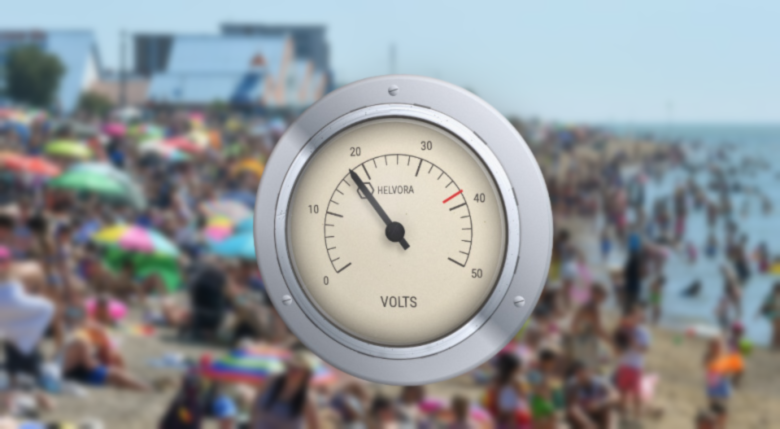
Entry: 18 V
